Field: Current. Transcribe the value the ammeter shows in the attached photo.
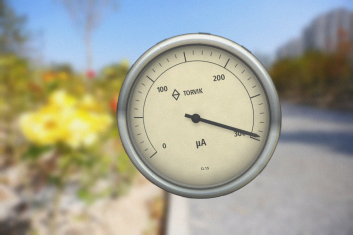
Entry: 295 µA
